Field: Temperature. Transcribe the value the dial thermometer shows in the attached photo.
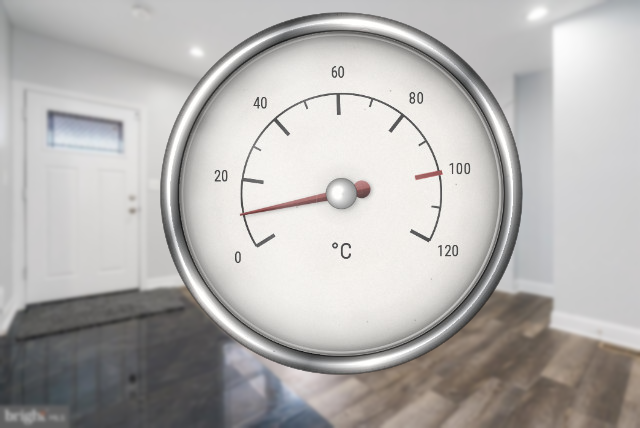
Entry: 10 °C
